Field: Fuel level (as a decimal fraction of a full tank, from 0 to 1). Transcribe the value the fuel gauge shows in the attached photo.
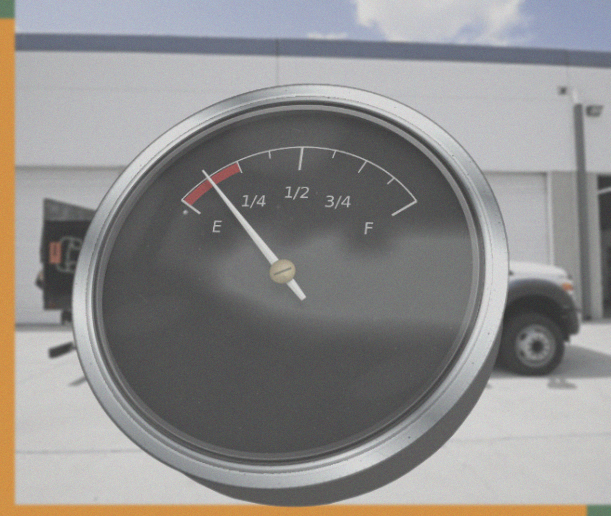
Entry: 0.125
